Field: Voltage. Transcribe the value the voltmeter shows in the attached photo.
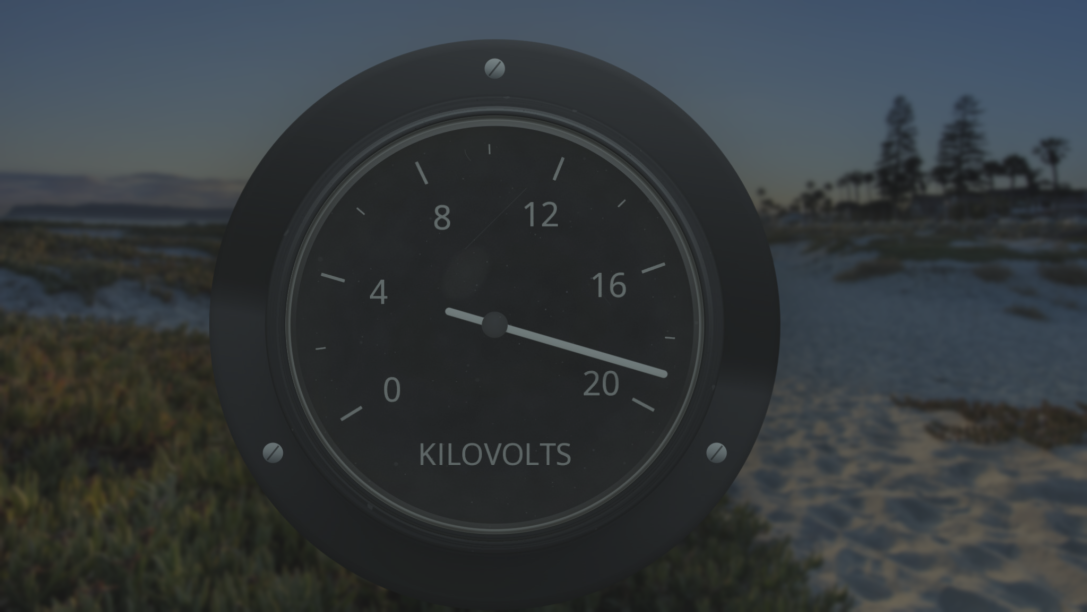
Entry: 19 kV
